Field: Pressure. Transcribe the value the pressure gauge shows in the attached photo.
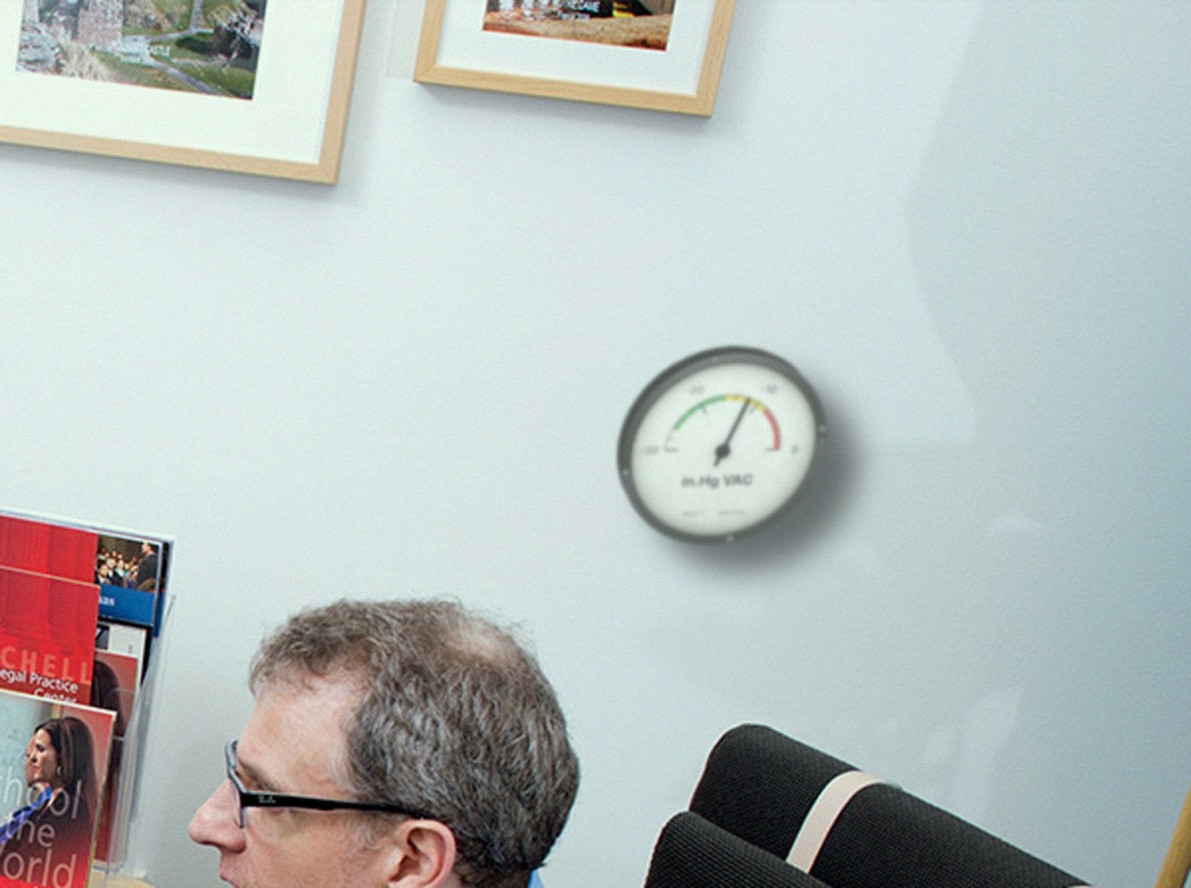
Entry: -12 inHg
